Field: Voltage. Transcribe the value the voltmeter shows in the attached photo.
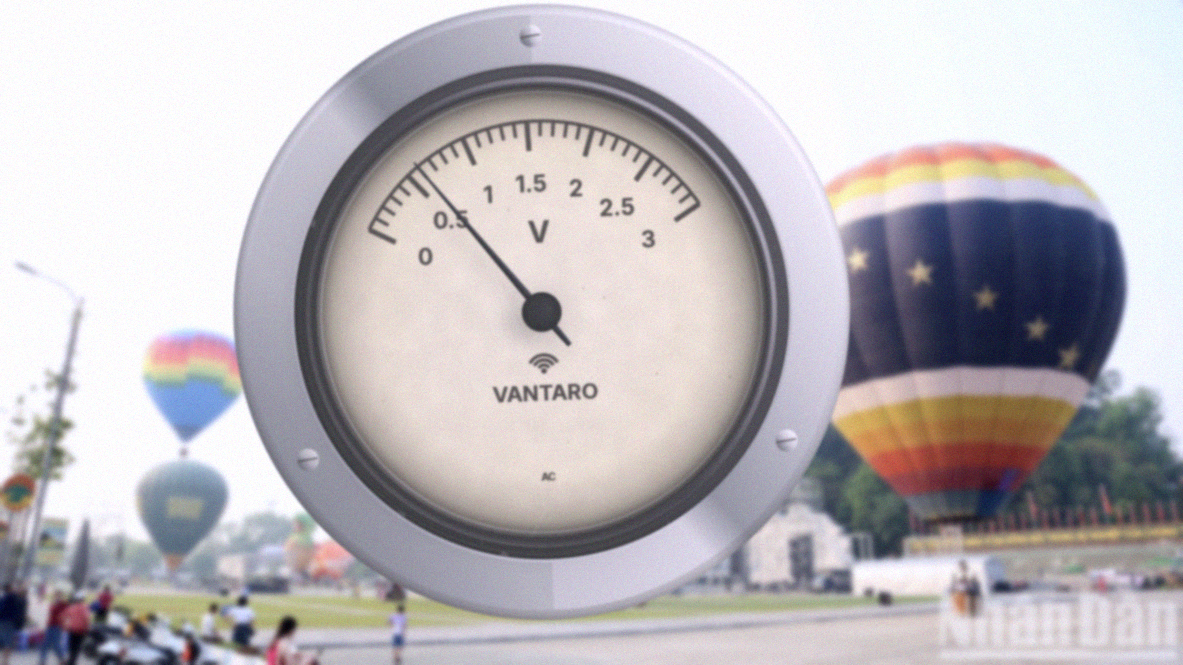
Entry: 0.6 V
